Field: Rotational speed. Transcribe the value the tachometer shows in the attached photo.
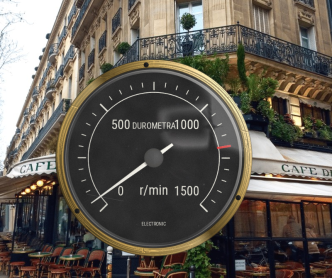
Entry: 50 rpm
